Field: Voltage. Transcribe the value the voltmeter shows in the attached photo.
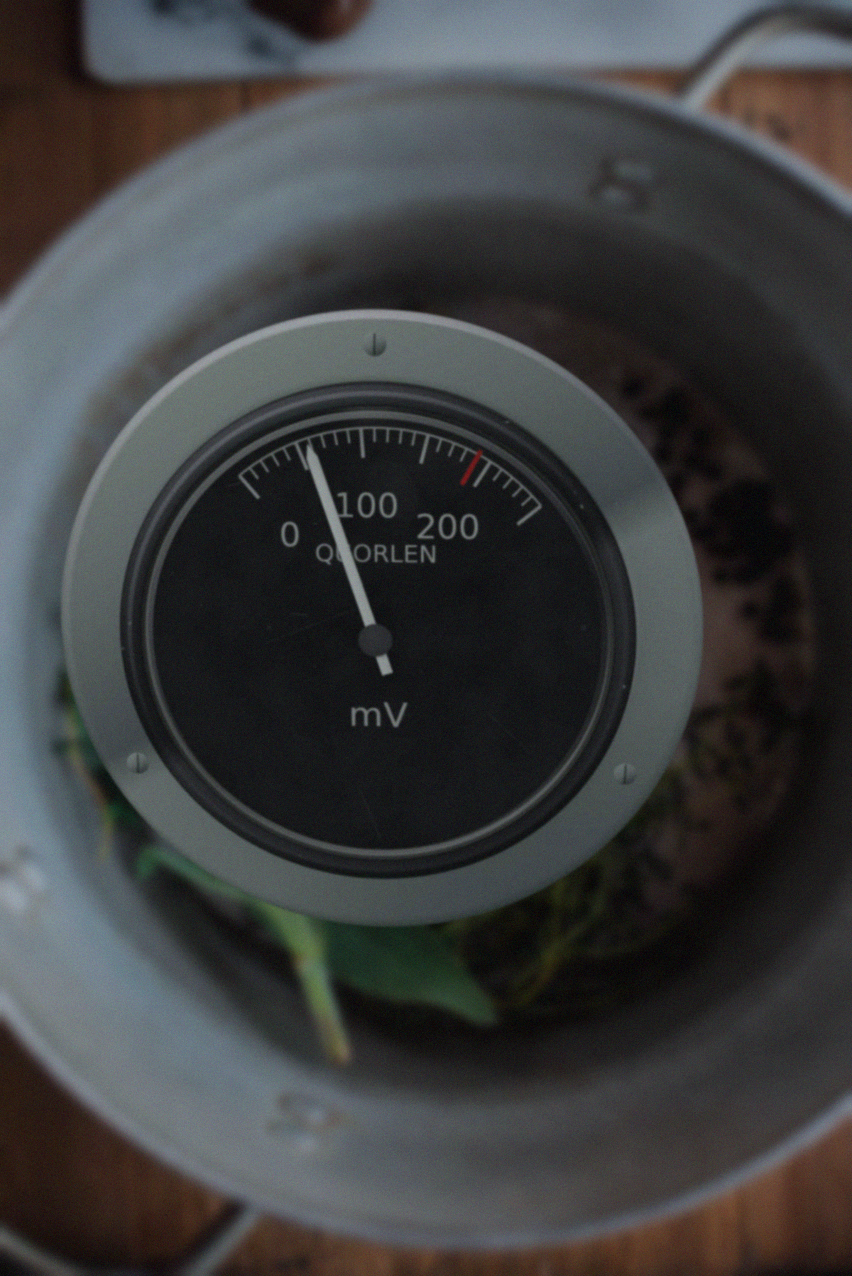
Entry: 60 mV
